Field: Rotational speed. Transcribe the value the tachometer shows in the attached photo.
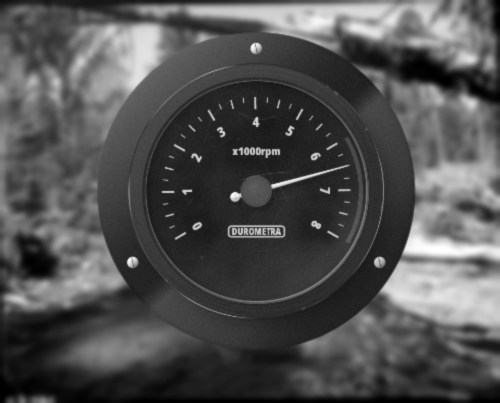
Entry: 6500 rpm
